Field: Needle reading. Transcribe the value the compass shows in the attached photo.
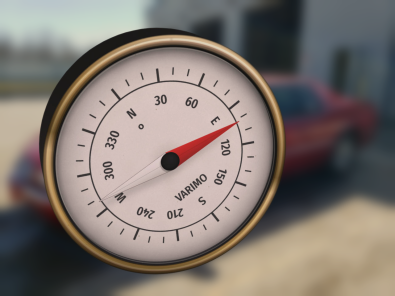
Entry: 100 °
